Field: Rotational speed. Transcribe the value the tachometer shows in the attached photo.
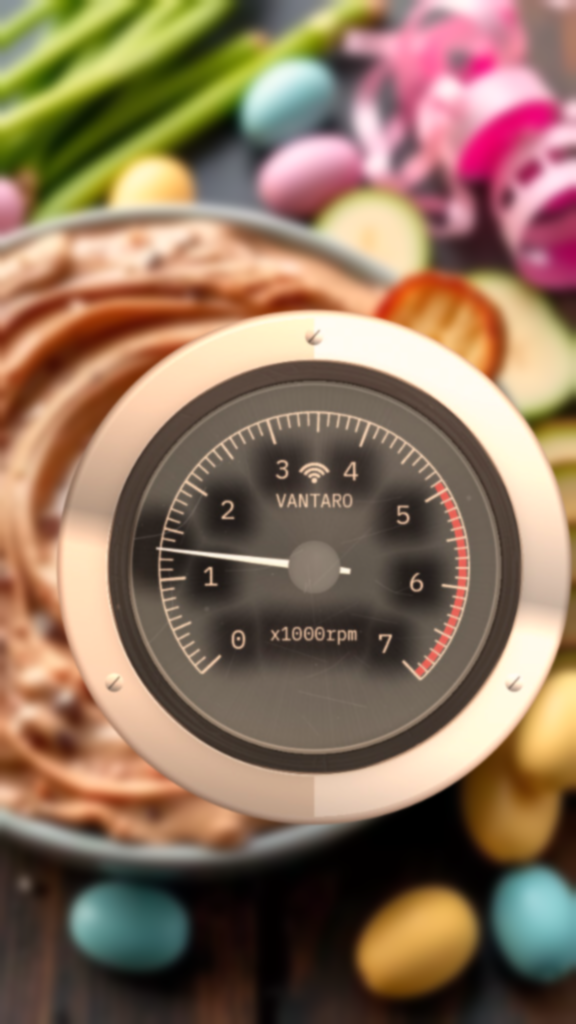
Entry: 1300 rpm
